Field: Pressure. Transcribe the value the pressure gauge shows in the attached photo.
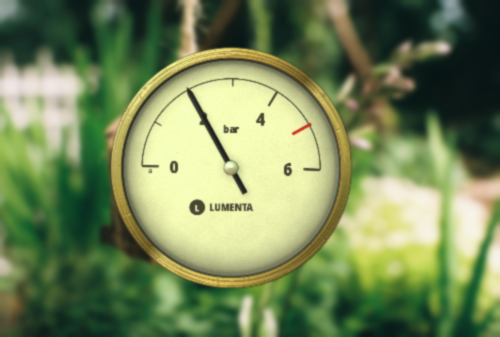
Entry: 2 bar
